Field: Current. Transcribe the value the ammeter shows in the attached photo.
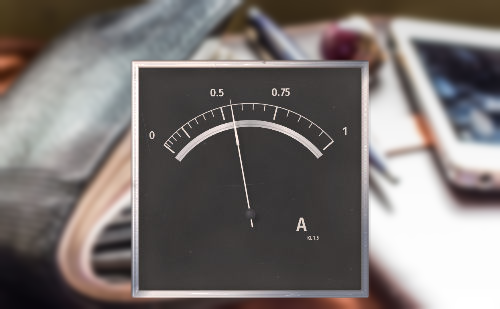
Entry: 0.55 A
